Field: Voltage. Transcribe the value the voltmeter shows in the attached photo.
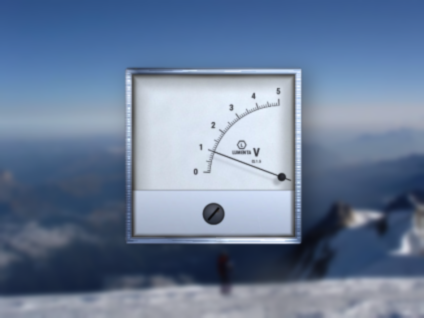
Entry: 1 V
